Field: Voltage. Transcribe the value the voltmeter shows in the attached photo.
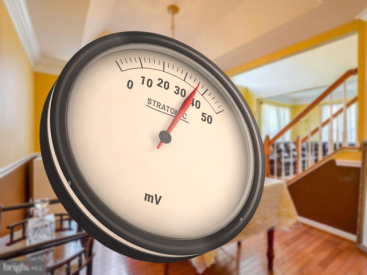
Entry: 36 mV
